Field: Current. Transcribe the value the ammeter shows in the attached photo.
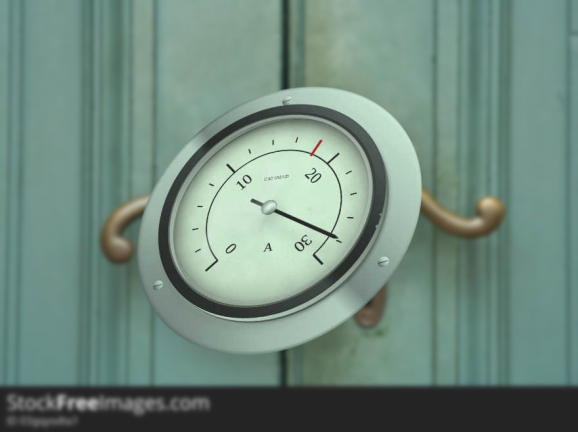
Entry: 28 A
